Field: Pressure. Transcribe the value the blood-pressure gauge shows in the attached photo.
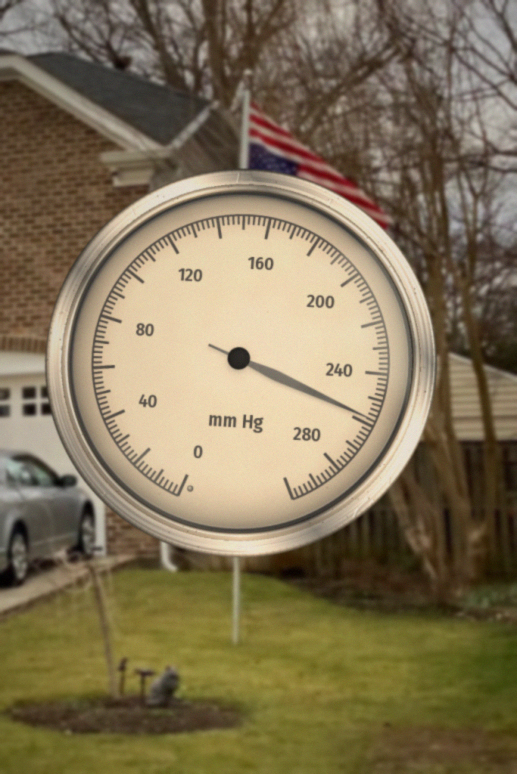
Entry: 258 mmHg
